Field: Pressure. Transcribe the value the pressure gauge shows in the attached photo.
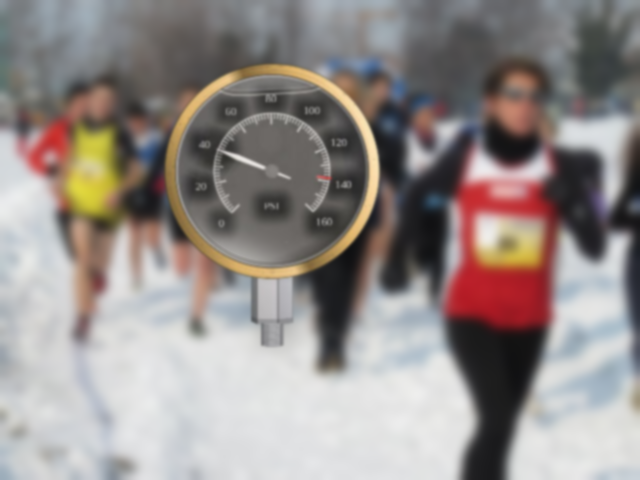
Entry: 40 psi
